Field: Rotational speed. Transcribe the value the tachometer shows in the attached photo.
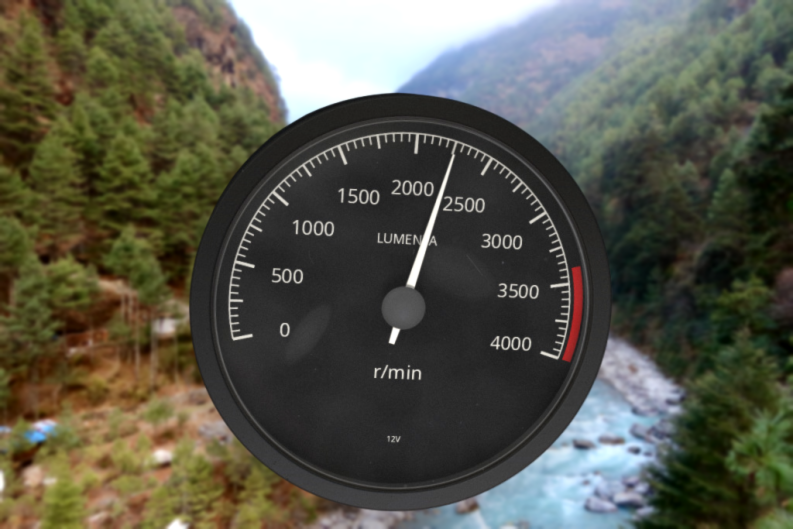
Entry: 2250 rpm
